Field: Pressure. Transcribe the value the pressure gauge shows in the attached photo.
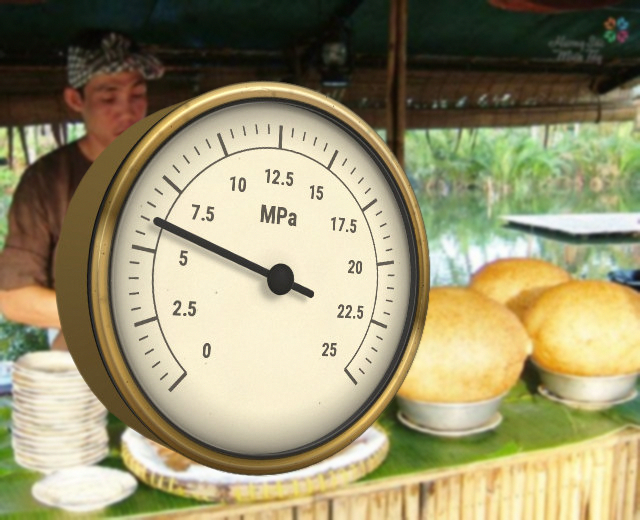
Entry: 6 MPa
